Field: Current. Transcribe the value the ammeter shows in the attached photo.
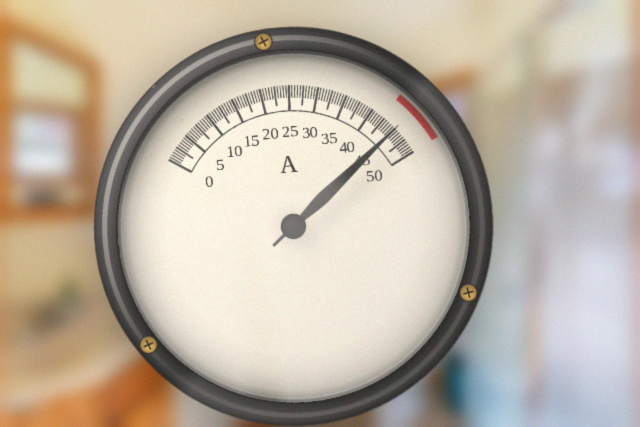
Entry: 45 A
